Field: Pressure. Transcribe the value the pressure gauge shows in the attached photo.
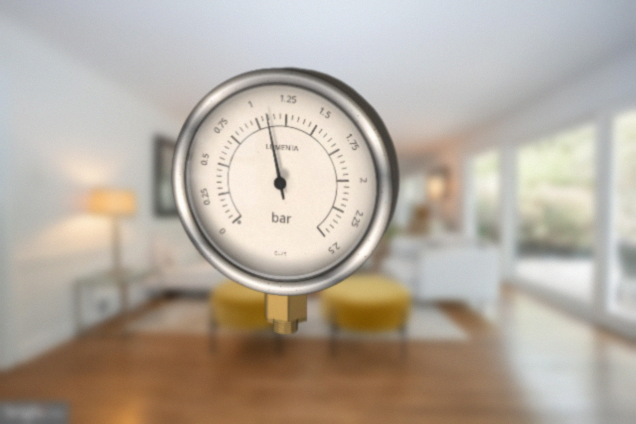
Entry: 1.1 bar
